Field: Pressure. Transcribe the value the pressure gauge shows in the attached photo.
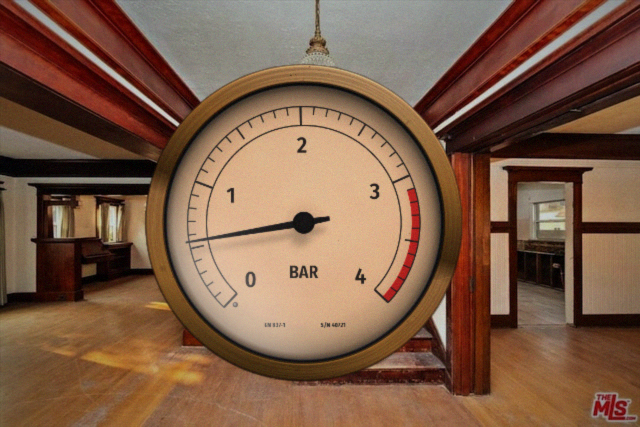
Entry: 0.55 bar
